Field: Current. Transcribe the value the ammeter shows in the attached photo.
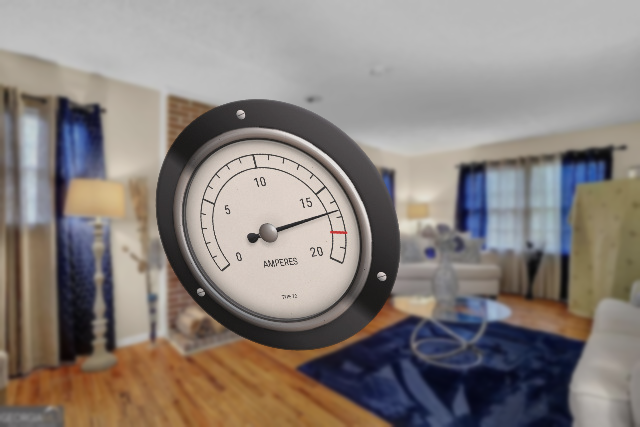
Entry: 16.5 A
